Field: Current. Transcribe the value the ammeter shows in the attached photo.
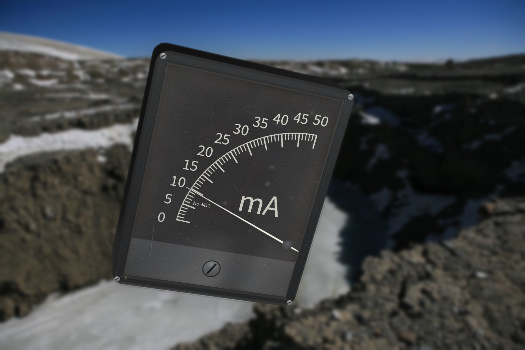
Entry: 10 mA
